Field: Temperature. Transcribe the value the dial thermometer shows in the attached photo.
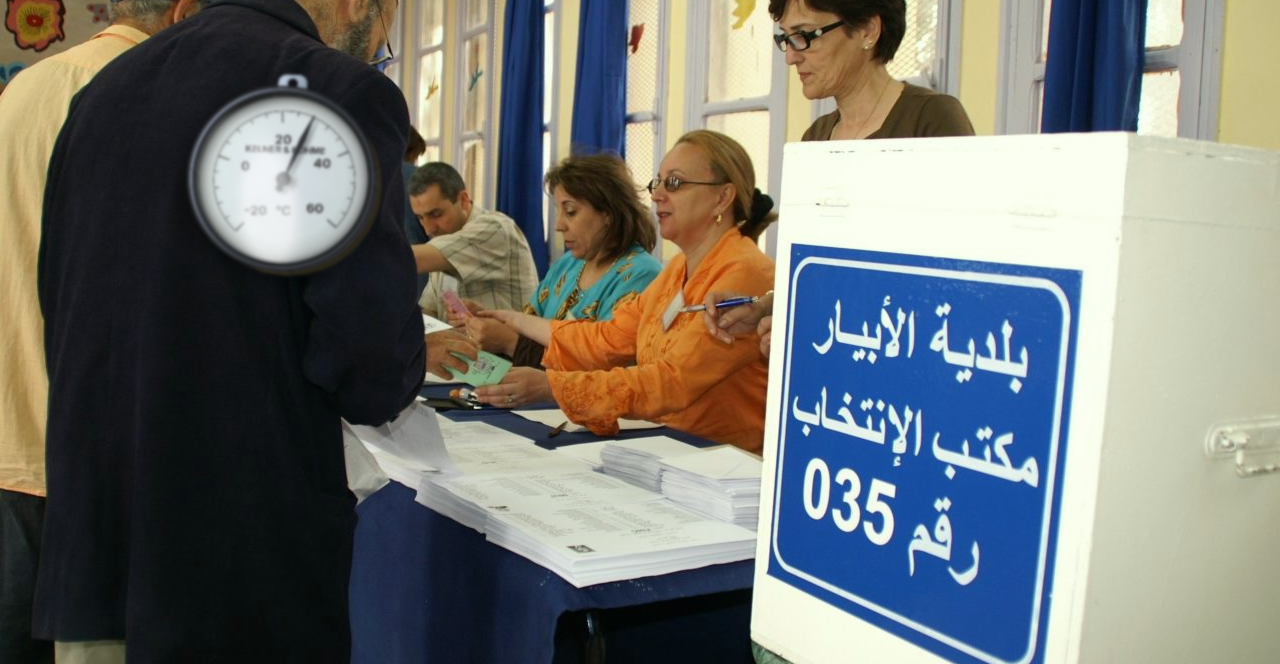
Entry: 28 °C
